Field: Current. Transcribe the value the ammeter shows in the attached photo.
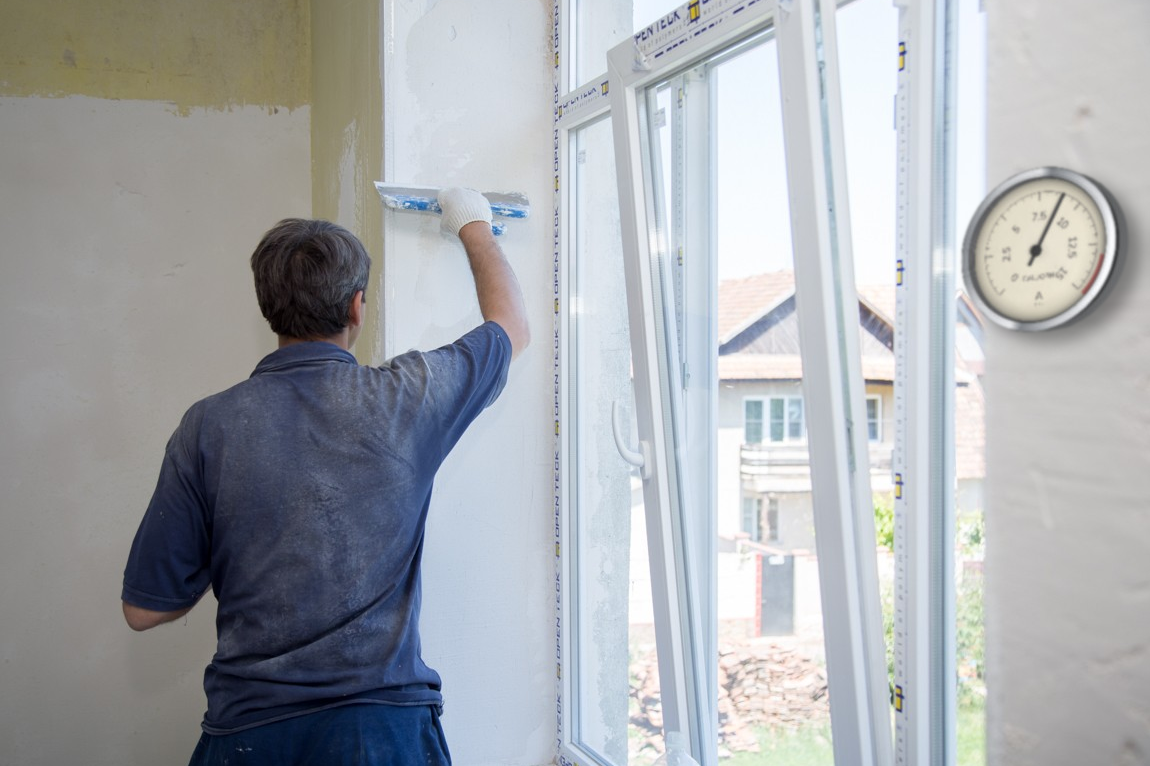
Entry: 9 A
